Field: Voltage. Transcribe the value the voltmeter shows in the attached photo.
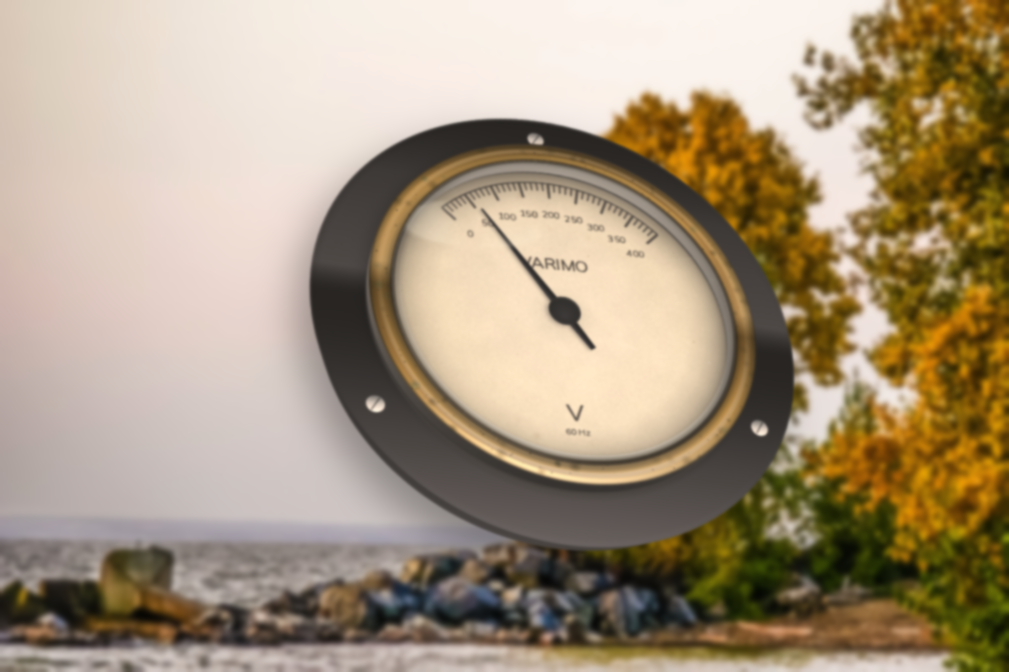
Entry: 50 V
